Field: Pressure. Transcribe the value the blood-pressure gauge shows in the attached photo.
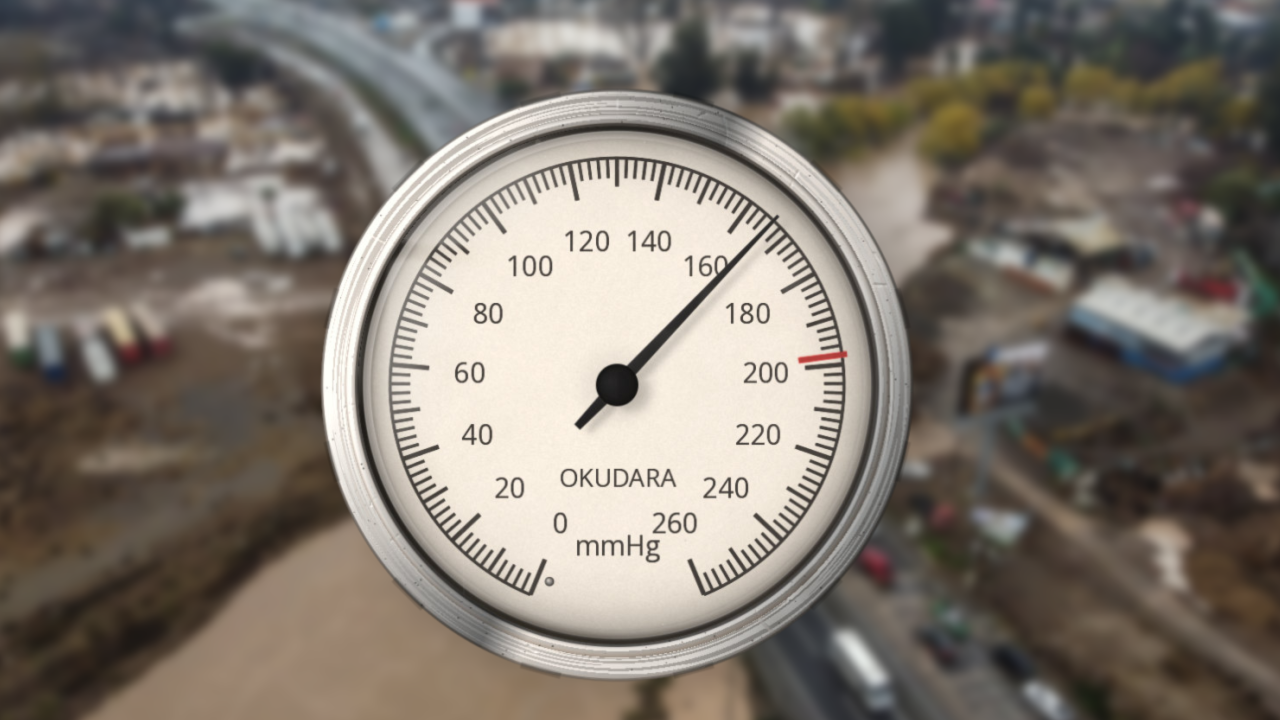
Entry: 166 mmHg
